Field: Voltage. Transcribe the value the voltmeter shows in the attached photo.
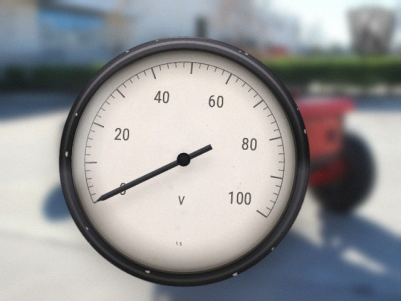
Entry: 0 V
